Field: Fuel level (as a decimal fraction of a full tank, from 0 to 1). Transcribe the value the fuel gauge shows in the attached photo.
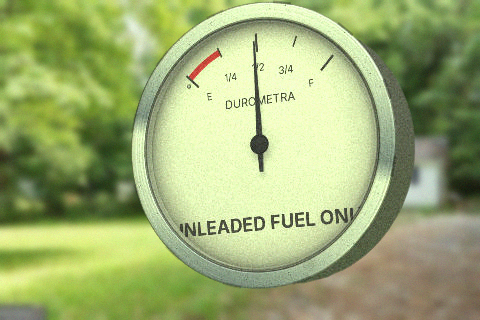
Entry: 0.5
